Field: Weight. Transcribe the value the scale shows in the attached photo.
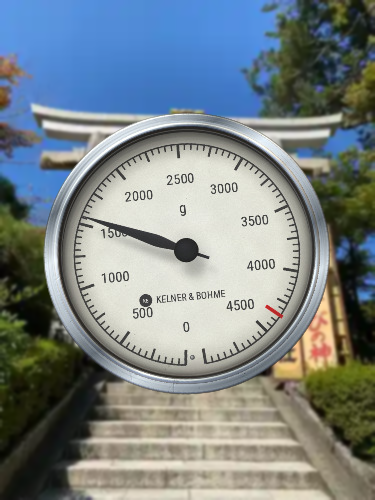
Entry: 1550 g
